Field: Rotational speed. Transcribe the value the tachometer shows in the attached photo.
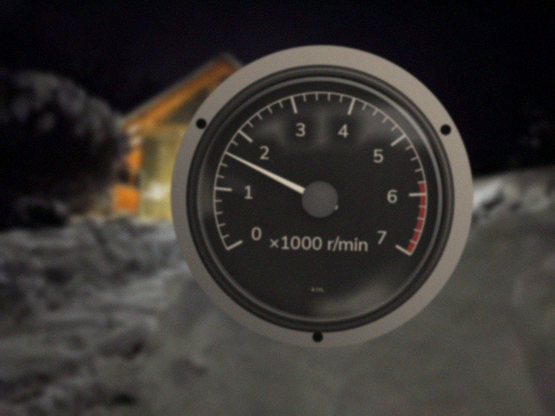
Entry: 1600 rpm
